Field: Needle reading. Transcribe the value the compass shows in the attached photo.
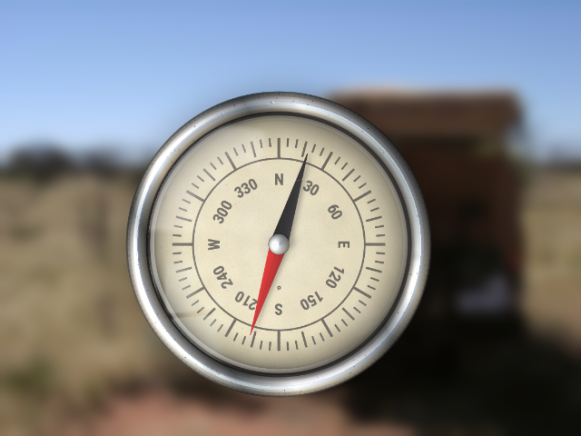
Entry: 197.5 °
